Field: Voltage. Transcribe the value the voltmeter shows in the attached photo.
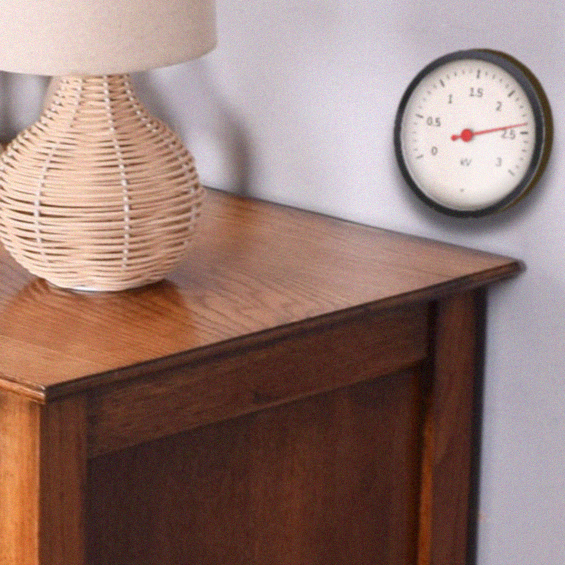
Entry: 2.4 kV
